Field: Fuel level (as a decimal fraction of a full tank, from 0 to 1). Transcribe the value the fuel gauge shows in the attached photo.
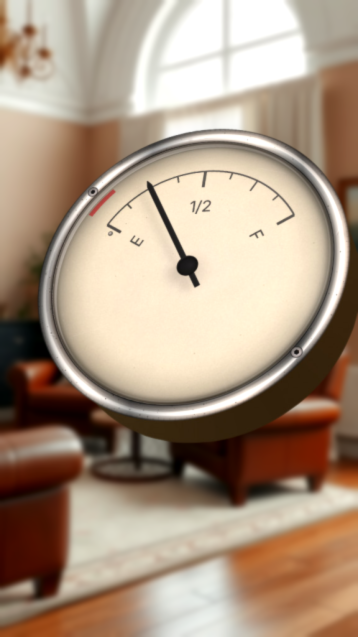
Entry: 0.25
